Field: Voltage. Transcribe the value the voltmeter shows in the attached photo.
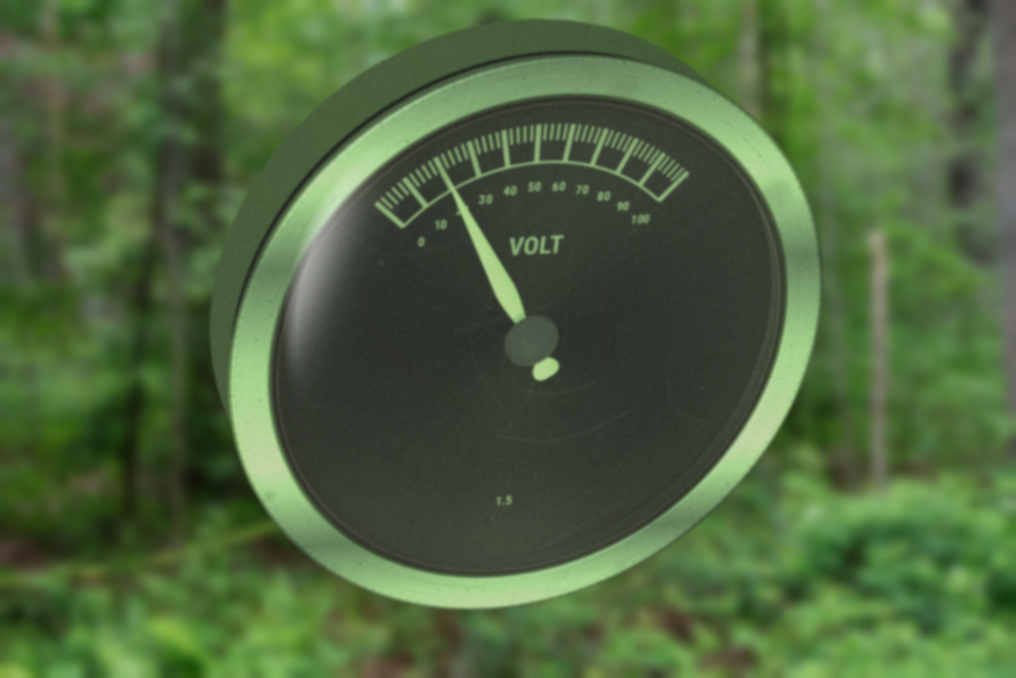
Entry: 20 V
